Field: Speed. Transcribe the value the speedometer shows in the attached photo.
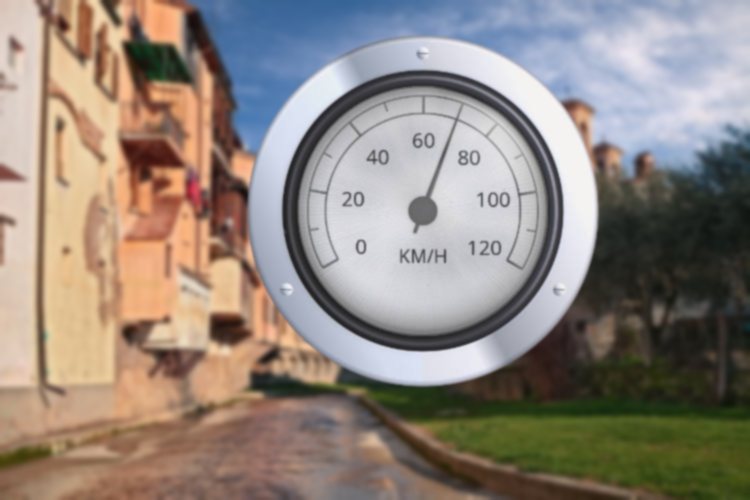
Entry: 70 km/h
